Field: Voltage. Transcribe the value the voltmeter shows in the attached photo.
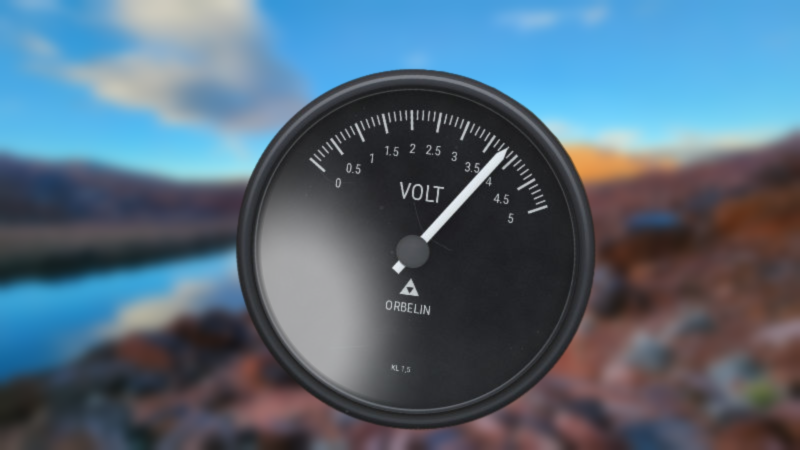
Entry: 3.8 V
